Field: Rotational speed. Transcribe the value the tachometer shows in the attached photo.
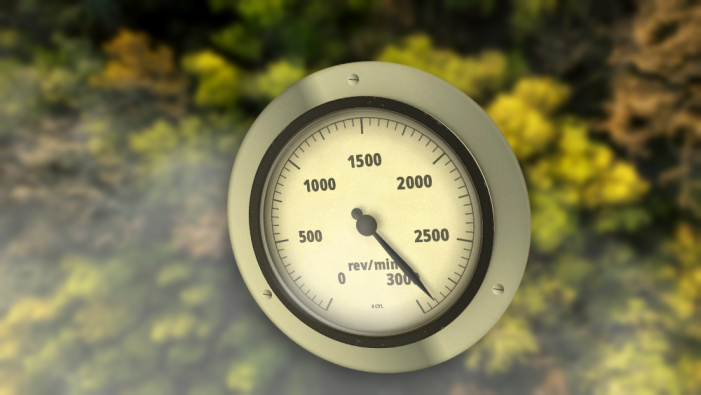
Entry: 2900 rpm
